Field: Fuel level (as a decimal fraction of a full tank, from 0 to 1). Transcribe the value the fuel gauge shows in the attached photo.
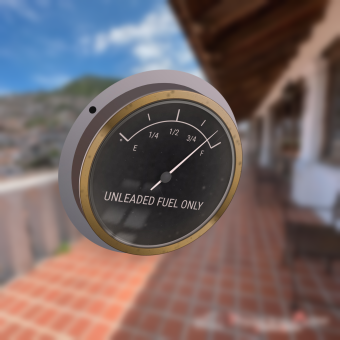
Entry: 0.875
